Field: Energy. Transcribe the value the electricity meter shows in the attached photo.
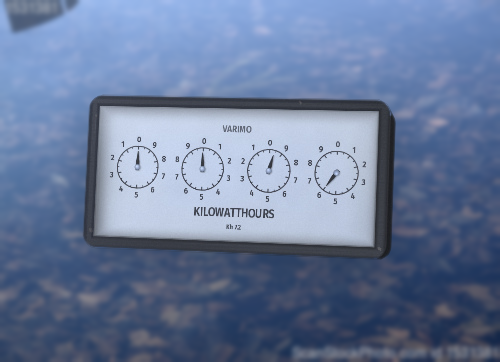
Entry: 9996 kWh
